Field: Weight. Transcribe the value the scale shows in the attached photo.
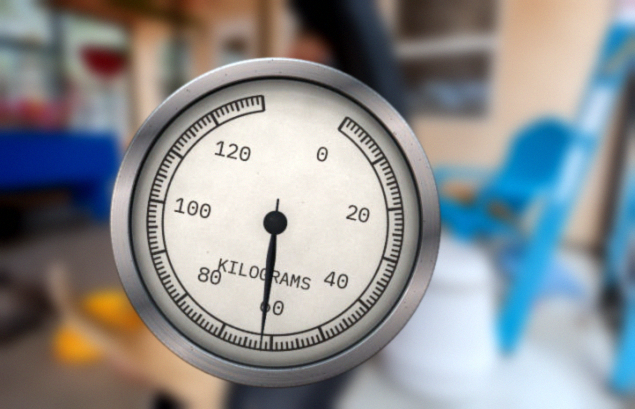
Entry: 62 kg
